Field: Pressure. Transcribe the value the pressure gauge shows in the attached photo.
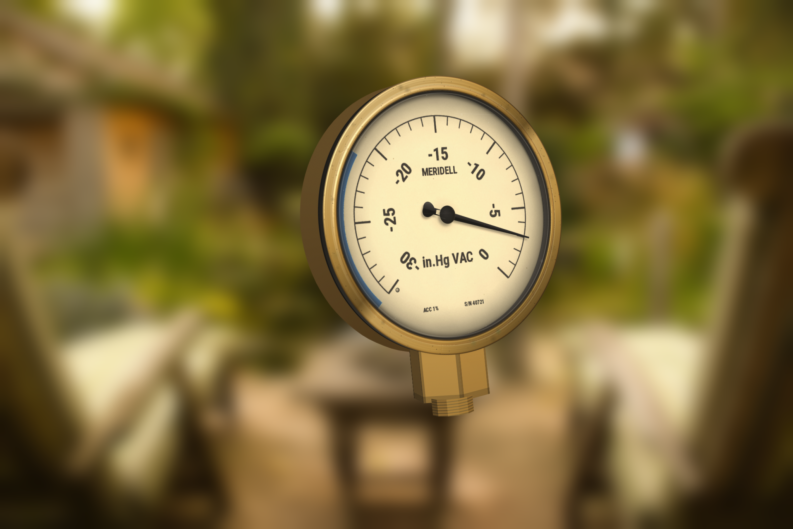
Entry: -3 inHg
